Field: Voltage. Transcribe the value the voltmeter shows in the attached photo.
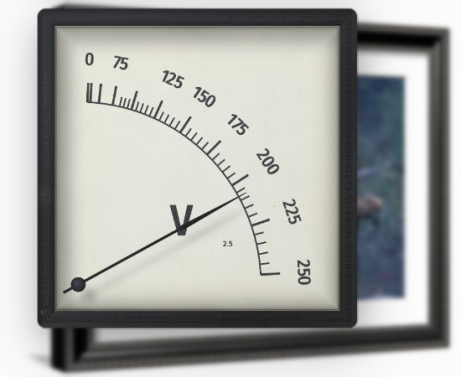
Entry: 207.5 V
